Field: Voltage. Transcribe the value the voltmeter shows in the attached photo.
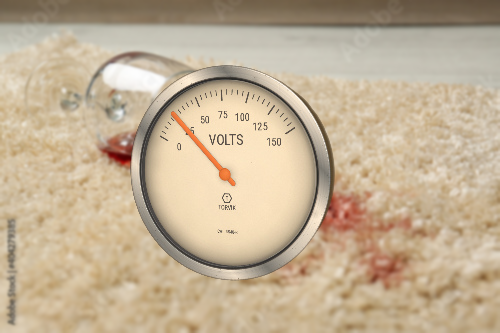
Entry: 25 V
